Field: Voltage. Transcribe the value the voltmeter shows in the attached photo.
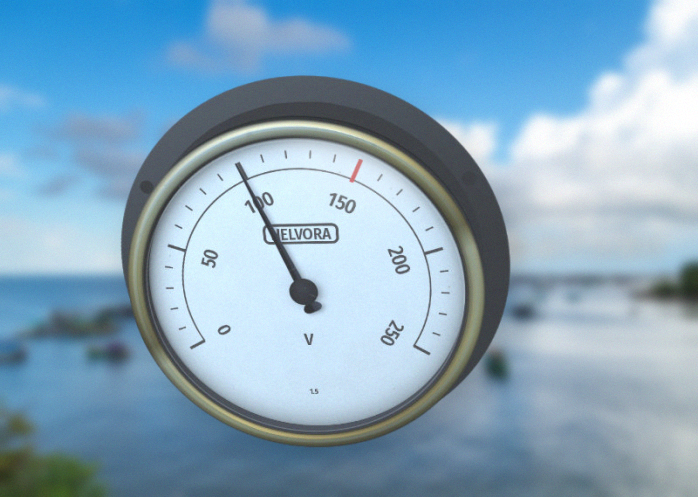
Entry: 100 V
